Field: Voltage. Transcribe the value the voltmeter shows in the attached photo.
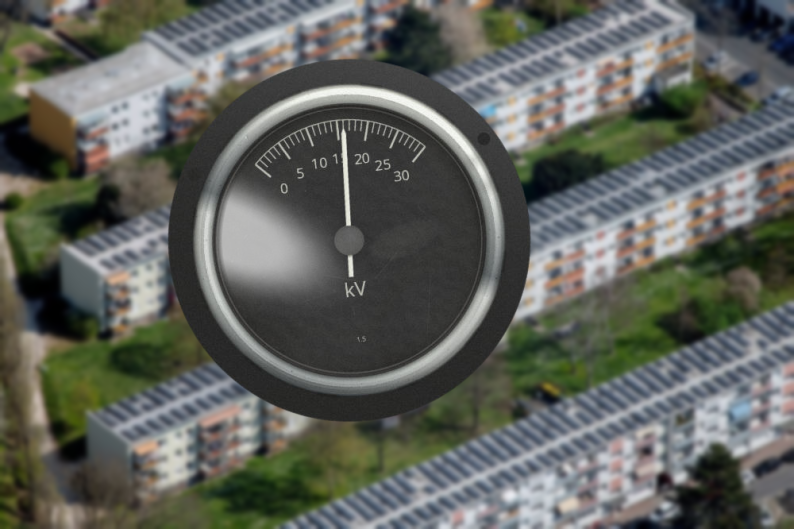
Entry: 16 kV
